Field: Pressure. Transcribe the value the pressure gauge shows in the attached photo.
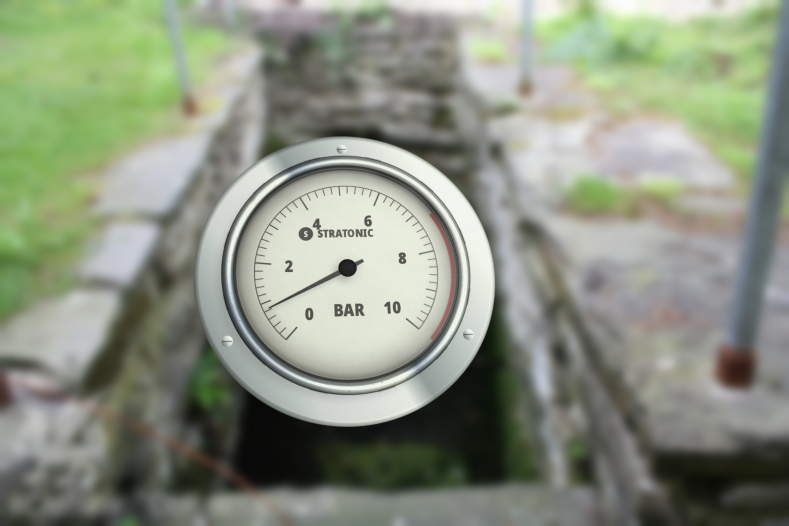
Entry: 0.8 bar
